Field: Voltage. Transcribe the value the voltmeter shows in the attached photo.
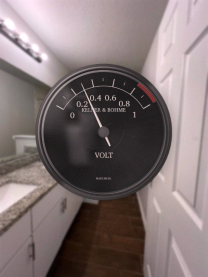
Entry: 0.3 V
